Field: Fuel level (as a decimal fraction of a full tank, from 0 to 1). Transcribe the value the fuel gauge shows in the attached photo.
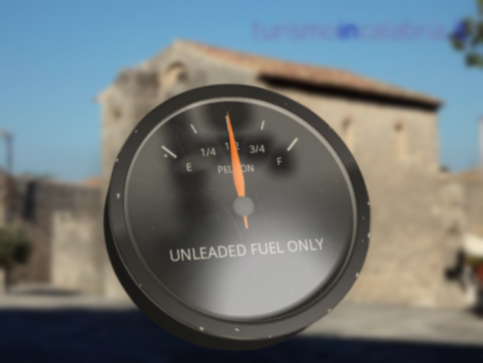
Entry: 0.5
